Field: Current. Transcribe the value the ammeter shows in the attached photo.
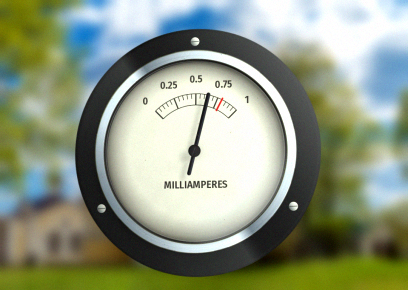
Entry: 0.65 mA
